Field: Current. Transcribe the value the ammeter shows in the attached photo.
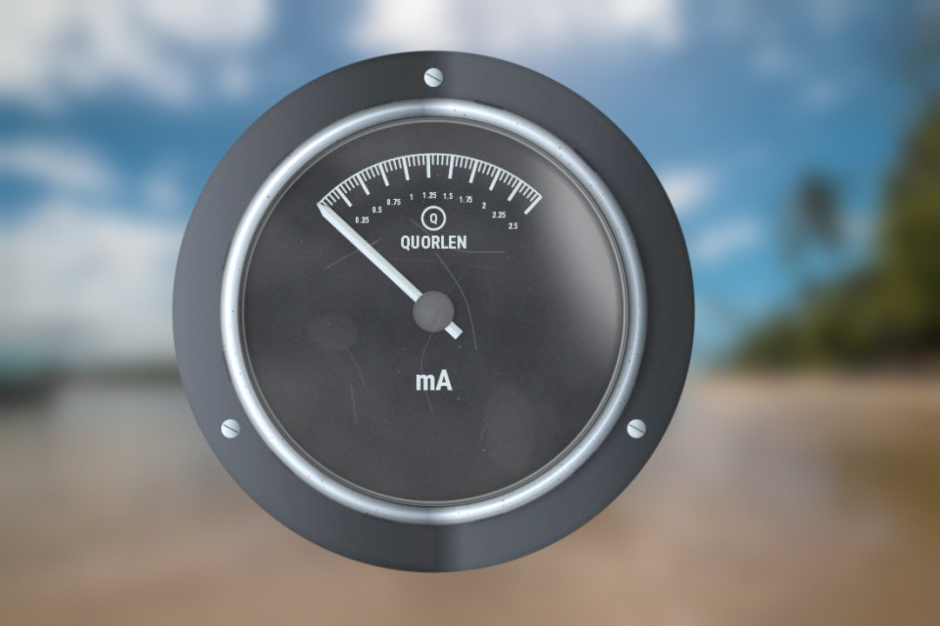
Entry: 0 mA
